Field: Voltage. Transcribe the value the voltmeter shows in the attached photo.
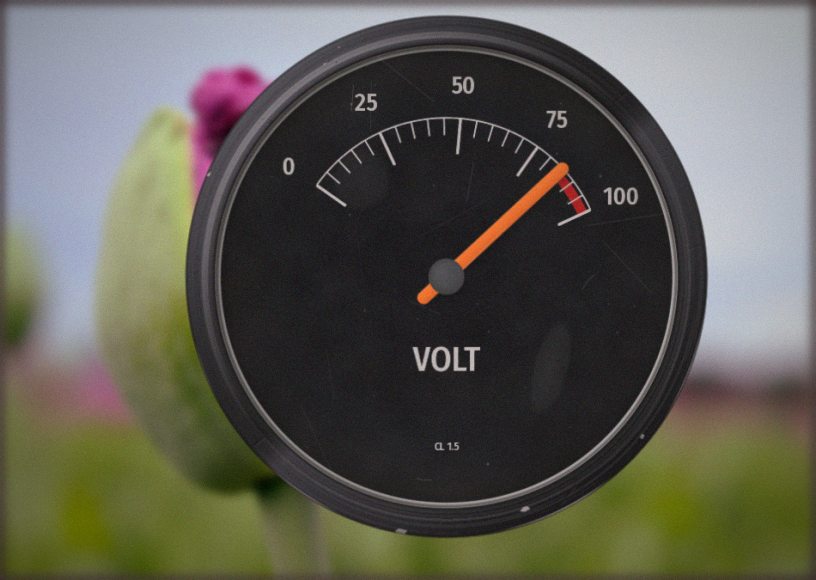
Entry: 85 V
